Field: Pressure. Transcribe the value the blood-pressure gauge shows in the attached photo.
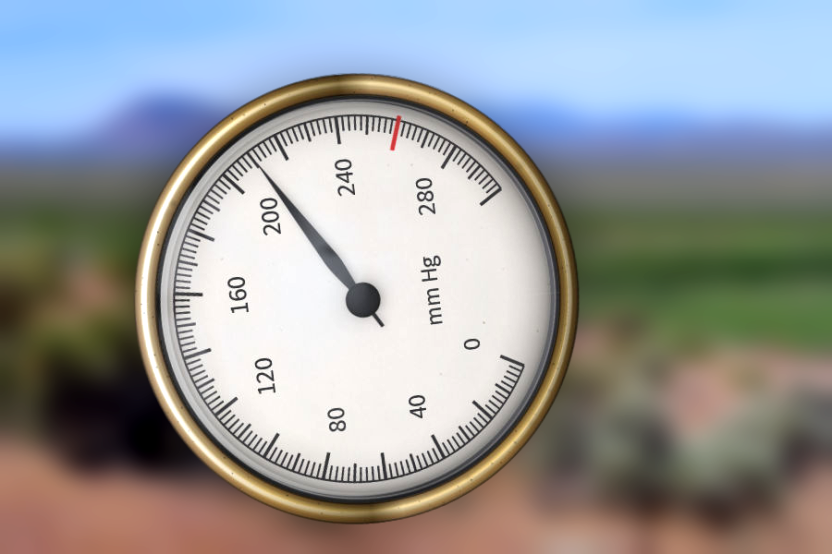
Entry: 210 mmHg
